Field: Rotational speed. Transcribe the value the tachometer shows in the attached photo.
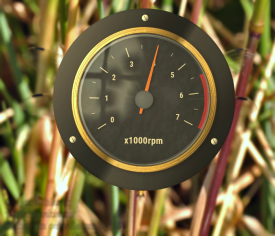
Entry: 4000 rpm
